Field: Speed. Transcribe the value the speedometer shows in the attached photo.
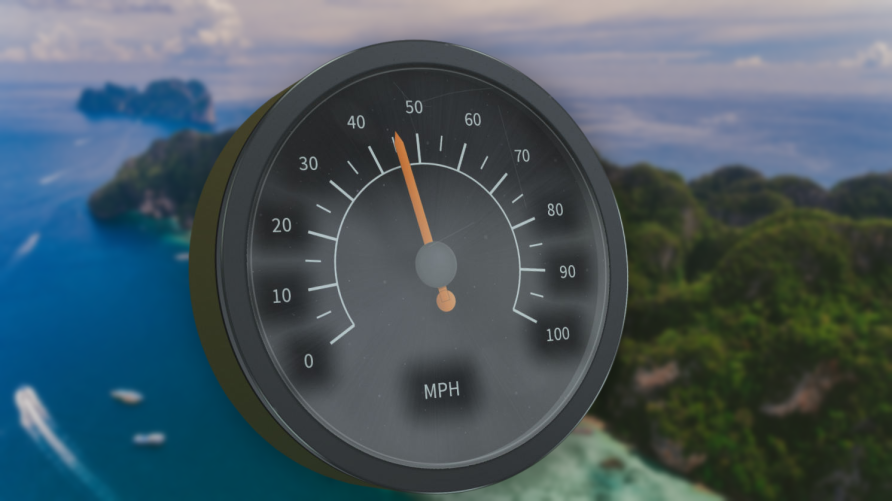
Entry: 45 mph
